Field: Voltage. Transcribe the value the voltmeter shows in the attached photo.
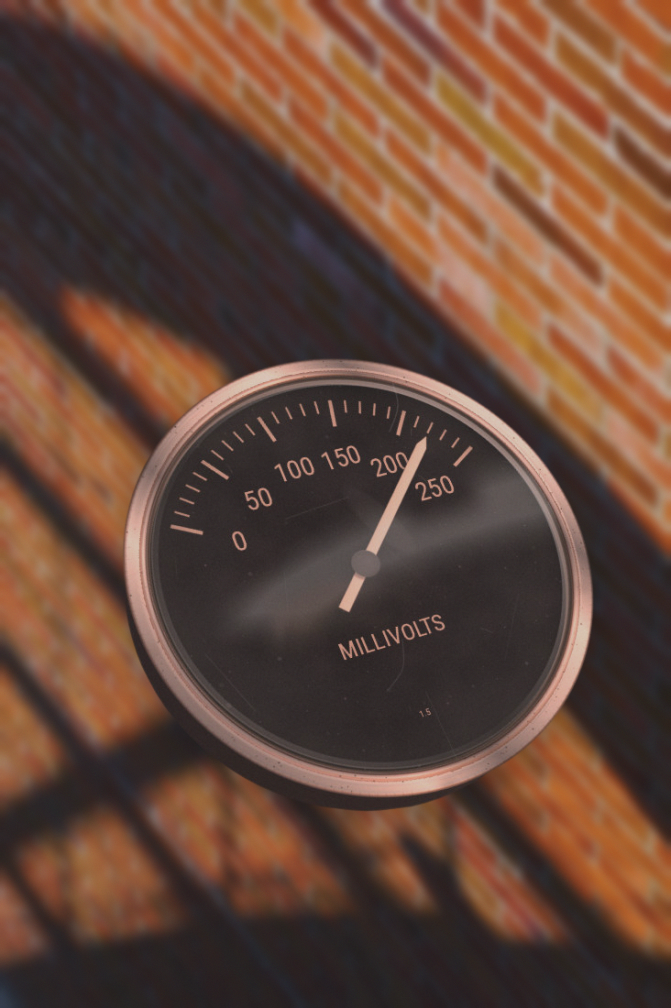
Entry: 220 mV
